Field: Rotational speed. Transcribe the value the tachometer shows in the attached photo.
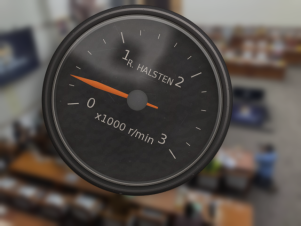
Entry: 300 rpm
